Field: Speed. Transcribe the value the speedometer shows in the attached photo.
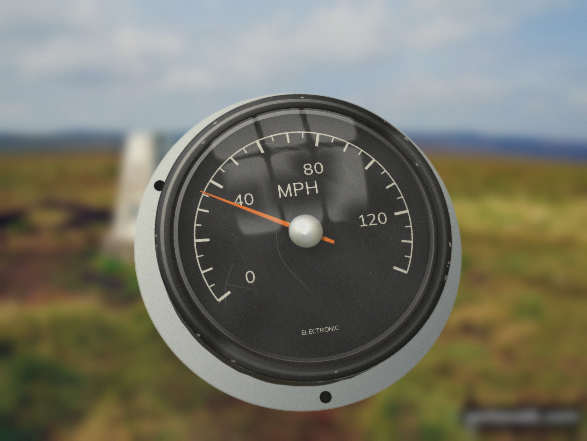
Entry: 35 mph
